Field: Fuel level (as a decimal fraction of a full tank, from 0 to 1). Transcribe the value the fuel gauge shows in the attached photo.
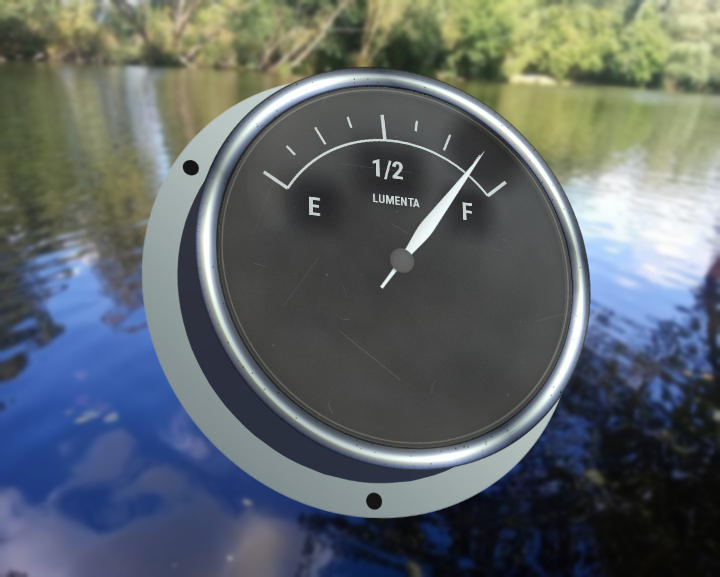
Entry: 0.875
